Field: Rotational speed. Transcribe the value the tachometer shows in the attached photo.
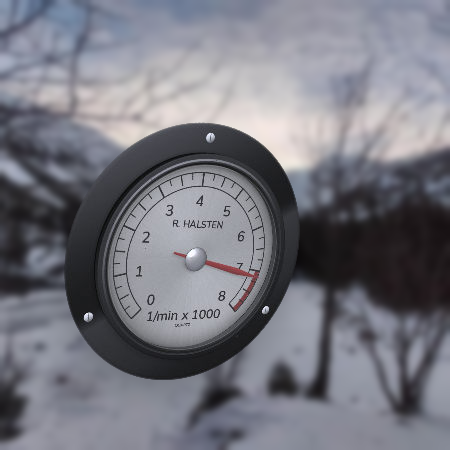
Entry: 7125 rpm
